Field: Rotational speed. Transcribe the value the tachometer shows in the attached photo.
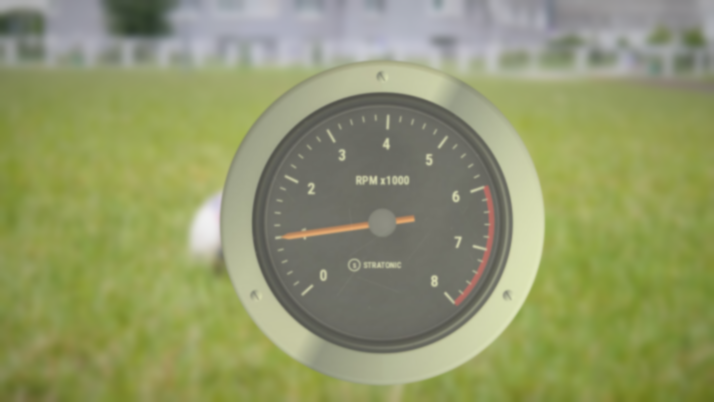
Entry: 1000 rpm
